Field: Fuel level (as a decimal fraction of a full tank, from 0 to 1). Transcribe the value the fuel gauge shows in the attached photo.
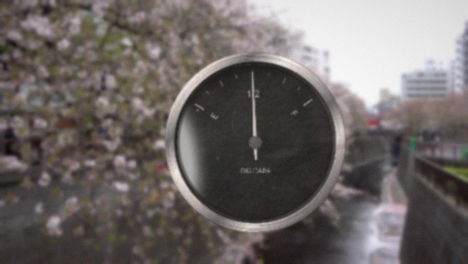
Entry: 0.5
